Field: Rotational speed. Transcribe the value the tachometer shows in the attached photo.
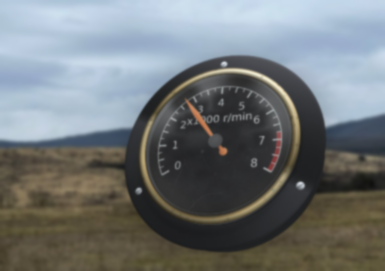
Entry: 2750 rpm
